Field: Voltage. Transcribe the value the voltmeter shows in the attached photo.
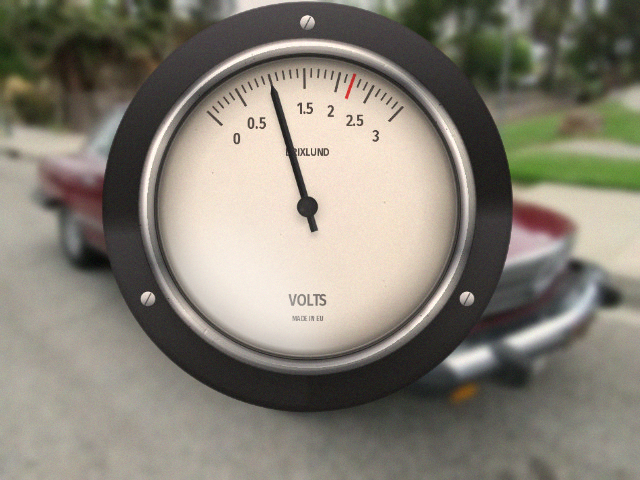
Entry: 1 V
